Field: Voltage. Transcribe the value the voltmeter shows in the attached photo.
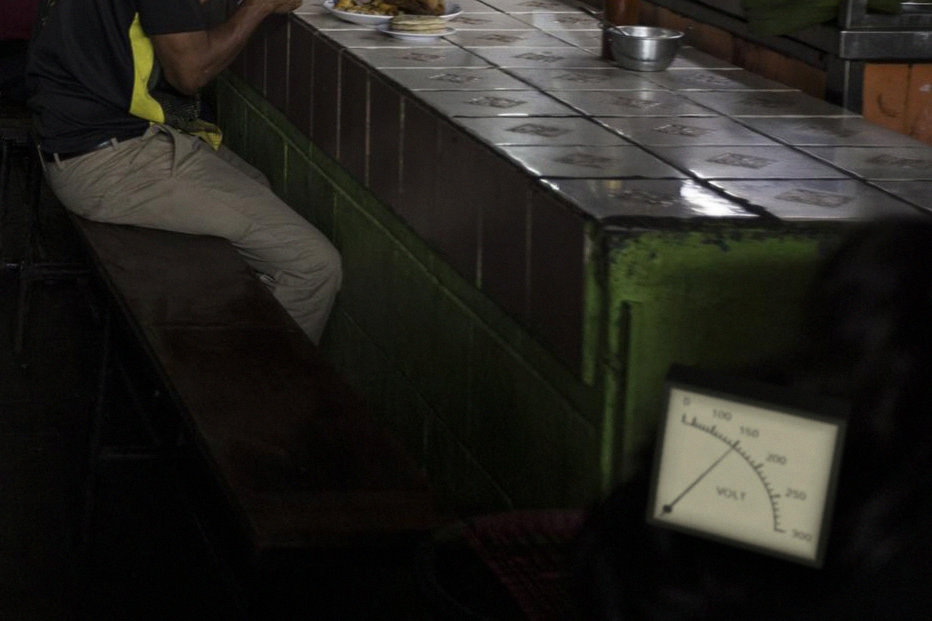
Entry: 150 V
